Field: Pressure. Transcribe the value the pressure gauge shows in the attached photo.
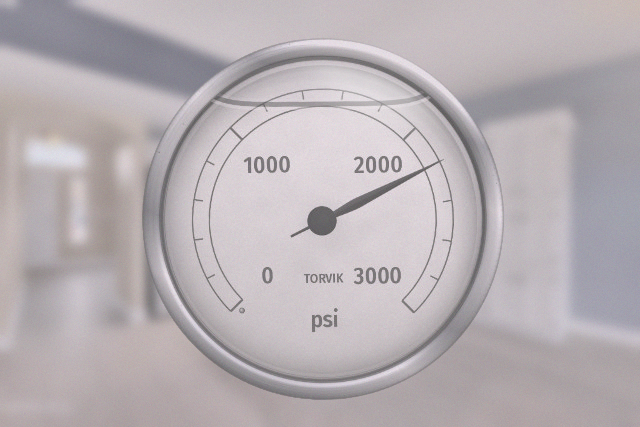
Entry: 2200 psi
